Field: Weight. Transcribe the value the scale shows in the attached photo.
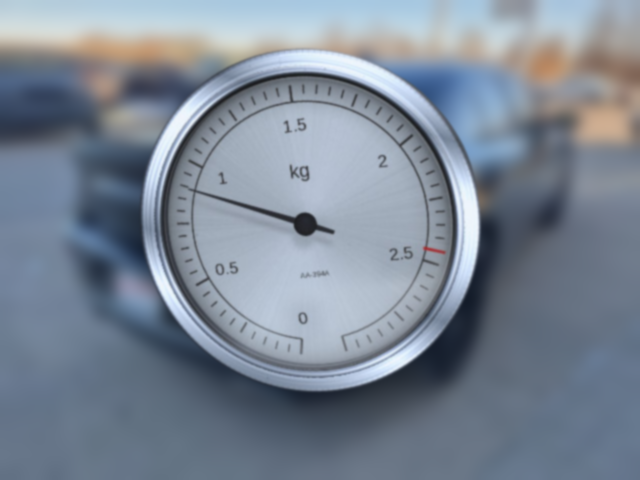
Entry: 0.9 kg
